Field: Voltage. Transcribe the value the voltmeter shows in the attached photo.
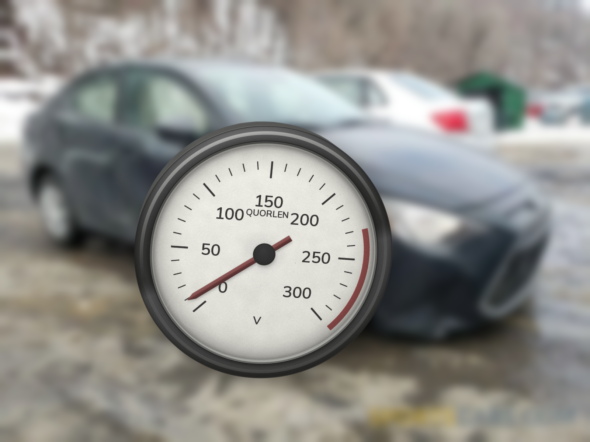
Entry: 10 V
